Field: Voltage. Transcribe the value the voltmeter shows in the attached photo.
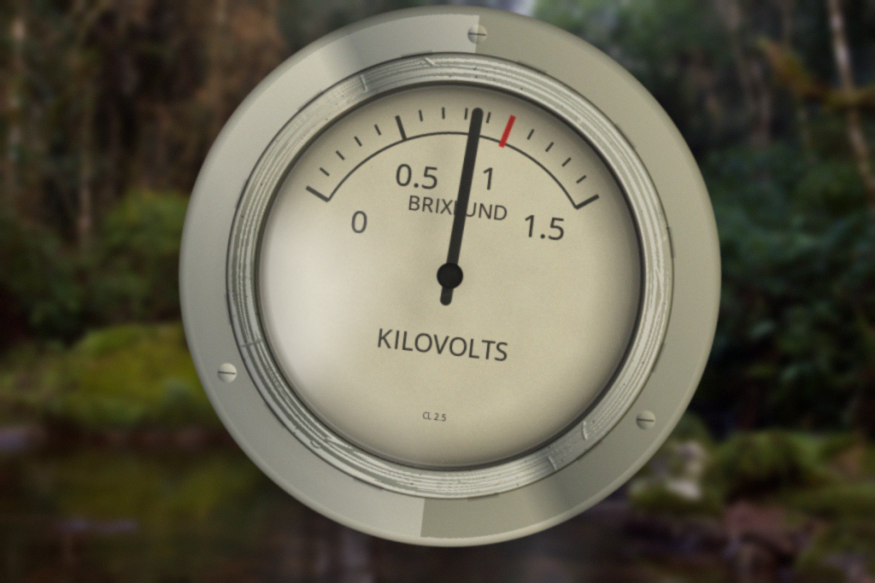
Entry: 0.85 kV
